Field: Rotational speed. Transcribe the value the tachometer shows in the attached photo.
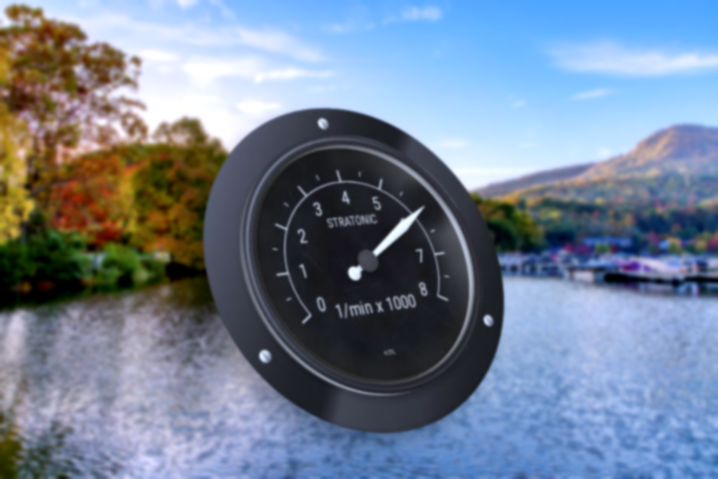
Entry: 6000 rpm
